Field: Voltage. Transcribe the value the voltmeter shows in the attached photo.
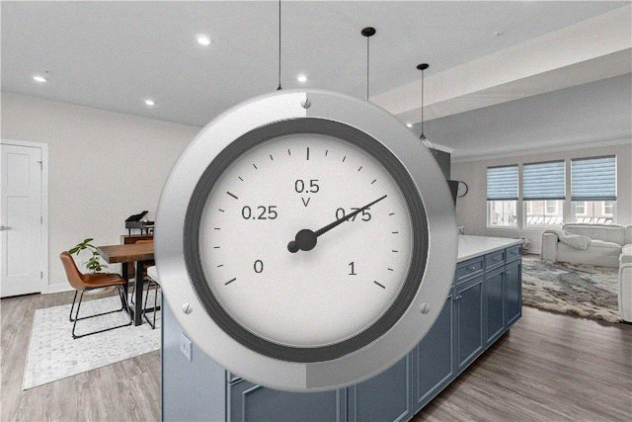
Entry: 0.75 V
